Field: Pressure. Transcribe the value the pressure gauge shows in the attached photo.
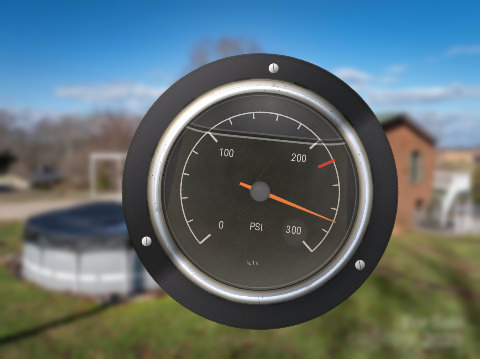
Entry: 270 psi
